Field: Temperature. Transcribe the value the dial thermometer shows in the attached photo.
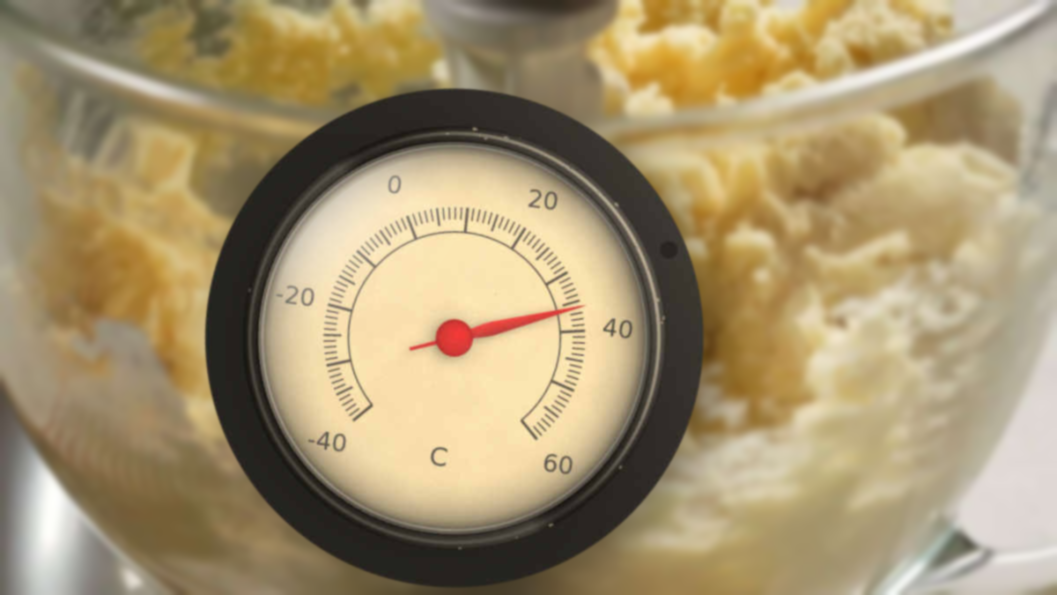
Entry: 36 °C
